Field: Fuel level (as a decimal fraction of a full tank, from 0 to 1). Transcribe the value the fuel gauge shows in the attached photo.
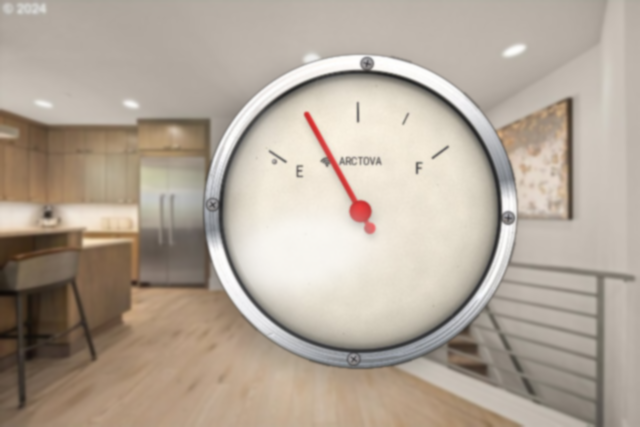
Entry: 0.25
